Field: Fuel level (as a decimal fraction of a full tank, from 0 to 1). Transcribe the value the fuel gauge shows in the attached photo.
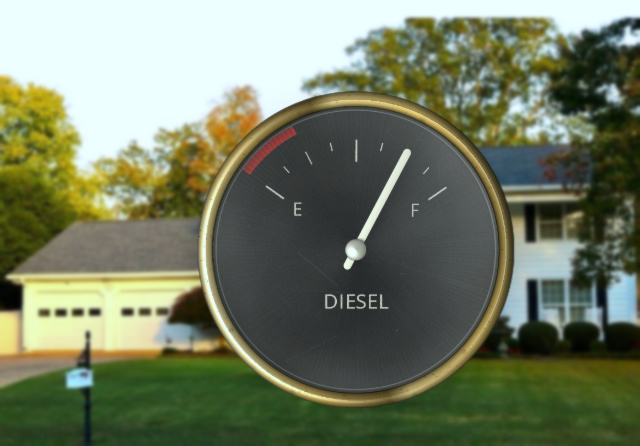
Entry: 0.75
